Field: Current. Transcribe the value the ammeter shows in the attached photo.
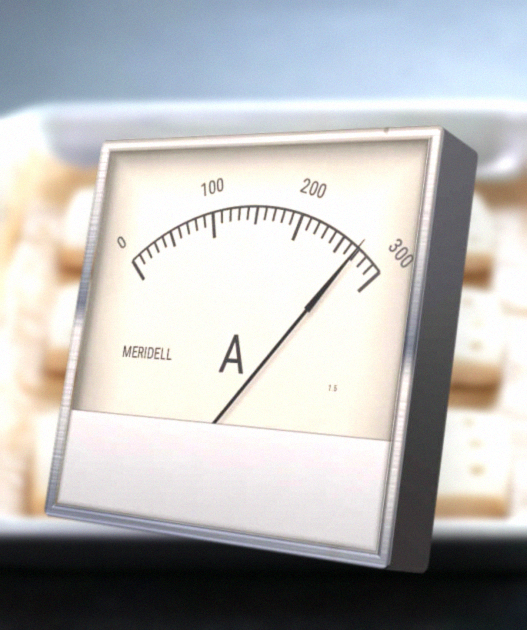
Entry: 270 A
